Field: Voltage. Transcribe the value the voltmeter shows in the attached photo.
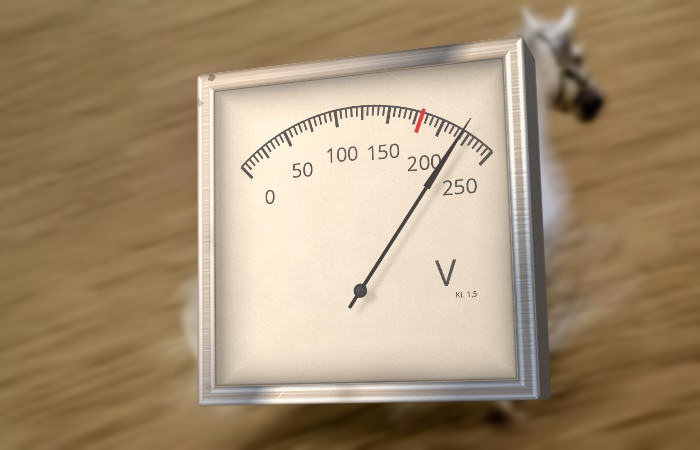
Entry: 220 V
